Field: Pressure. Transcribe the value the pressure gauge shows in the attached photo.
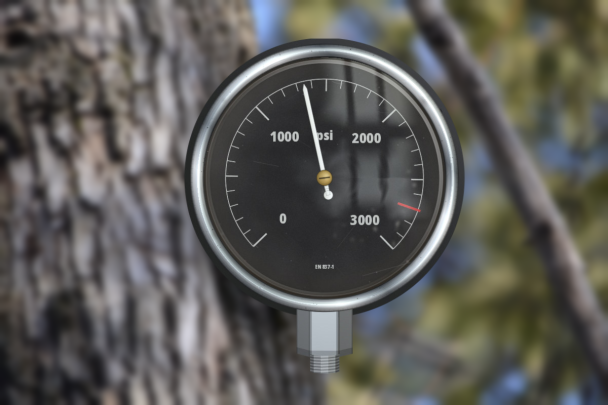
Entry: 1350 psi
